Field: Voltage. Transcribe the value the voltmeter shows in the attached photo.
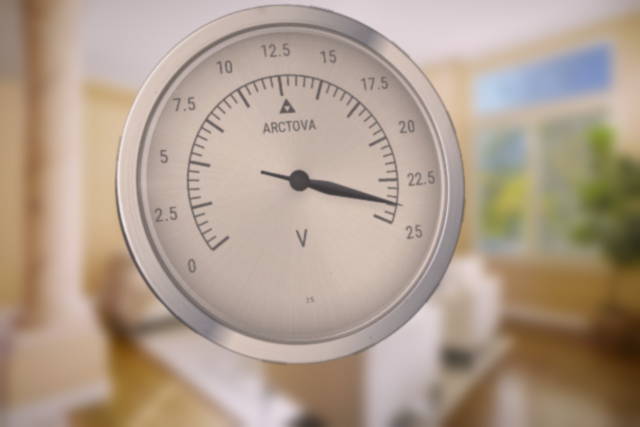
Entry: 24 V
